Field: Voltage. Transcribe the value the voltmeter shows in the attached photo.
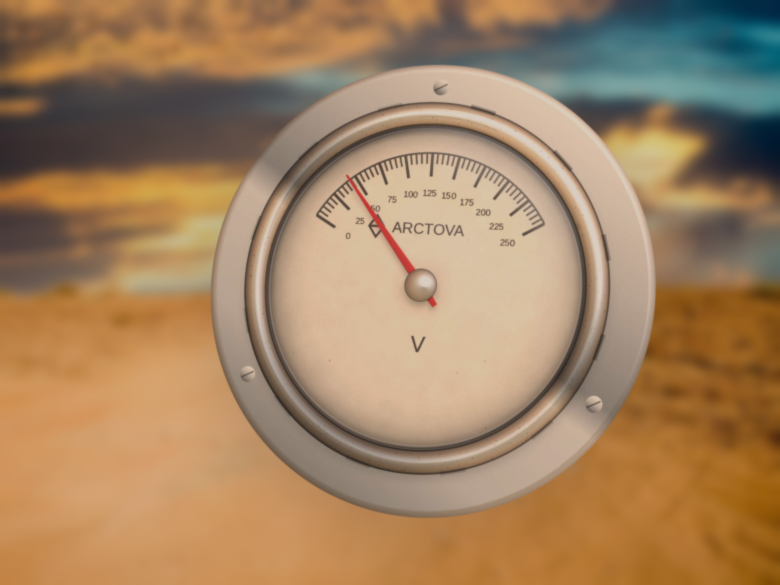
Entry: 45 V
